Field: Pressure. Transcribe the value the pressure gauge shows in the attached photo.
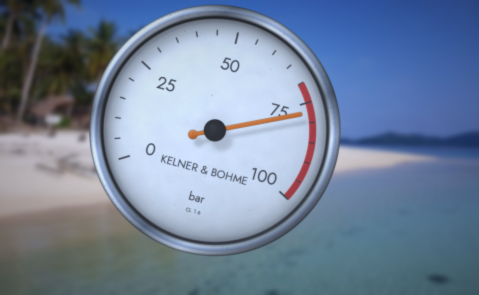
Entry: 77.5 bar
